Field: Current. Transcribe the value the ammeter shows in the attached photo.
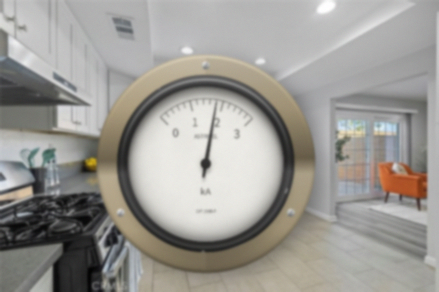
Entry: 1.8 kA
